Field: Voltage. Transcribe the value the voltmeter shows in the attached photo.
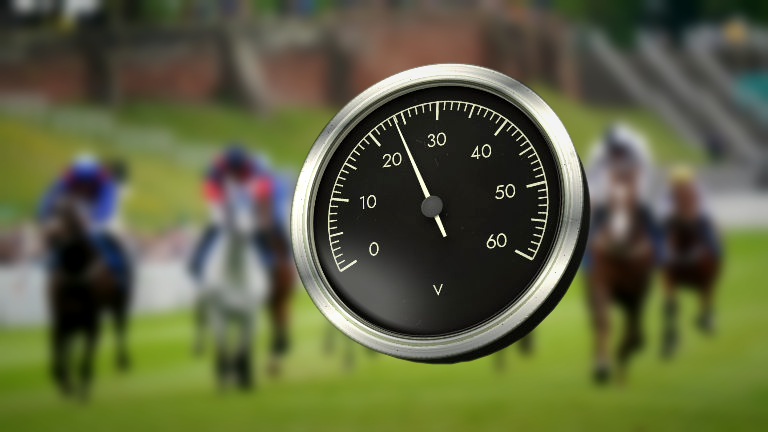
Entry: 24 V
